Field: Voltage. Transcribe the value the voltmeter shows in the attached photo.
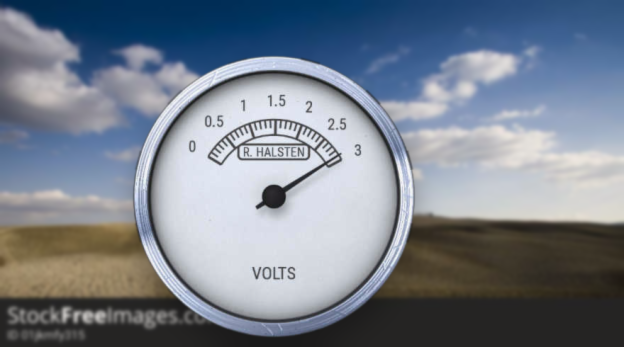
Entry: 2.9 V
